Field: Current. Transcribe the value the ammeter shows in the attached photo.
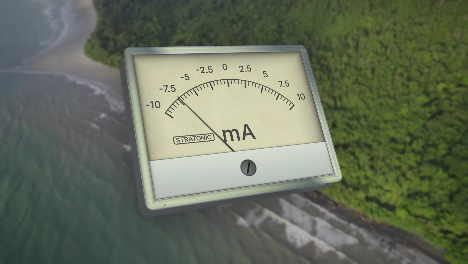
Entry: -7.5 mA
